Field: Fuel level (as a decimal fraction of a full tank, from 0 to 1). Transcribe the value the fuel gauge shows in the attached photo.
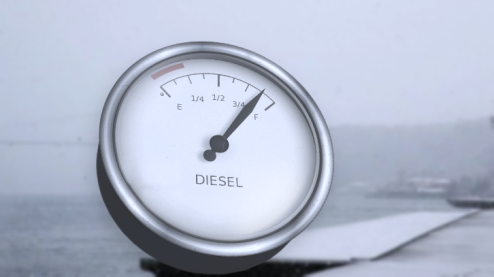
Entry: 0.875
